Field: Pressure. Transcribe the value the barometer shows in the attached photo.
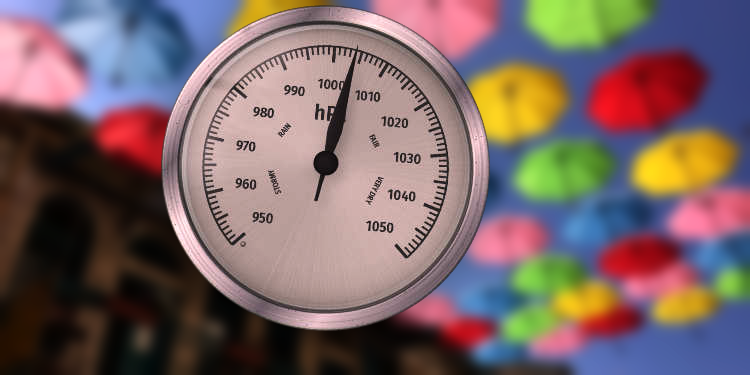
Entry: 1004 hPa
